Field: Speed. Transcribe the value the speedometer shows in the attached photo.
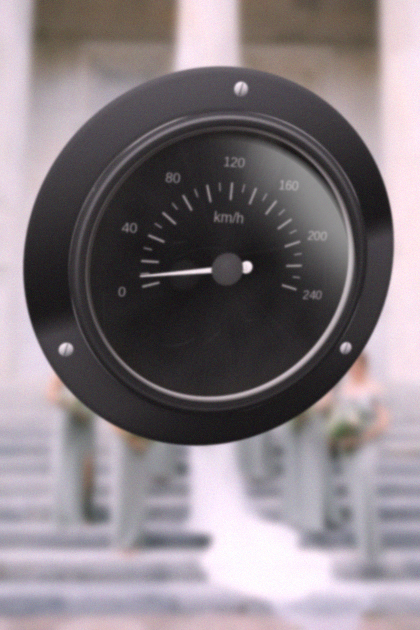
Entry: 10 km/h
